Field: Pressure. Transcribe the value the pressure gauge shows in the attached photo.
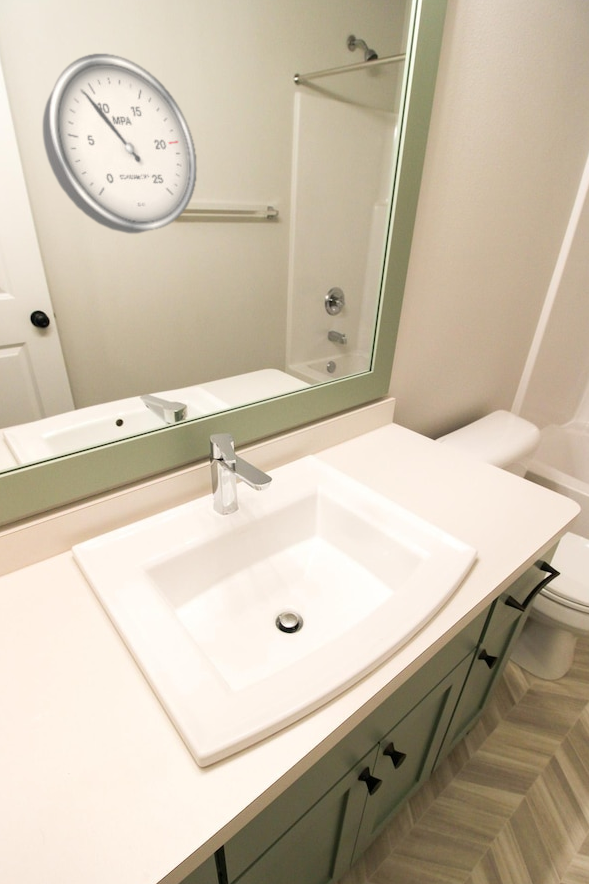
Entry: 9 MPa
